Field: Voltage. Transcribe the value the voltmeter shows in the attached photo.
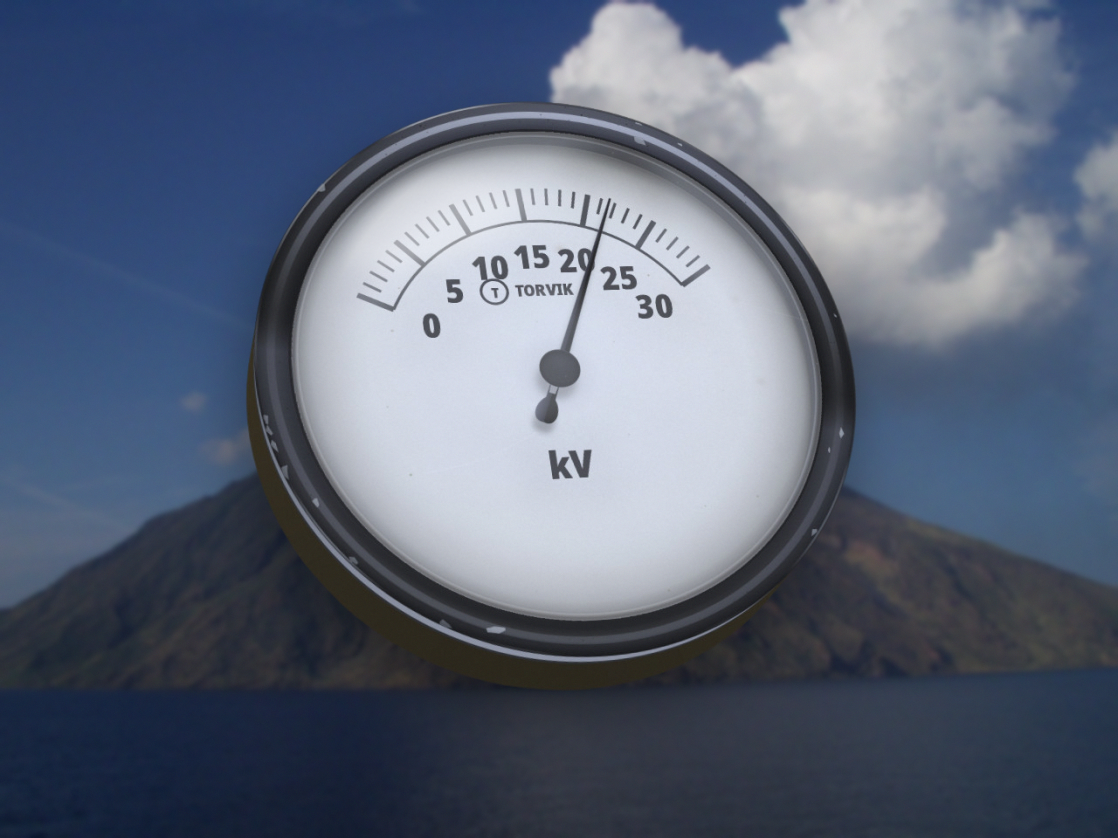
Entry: 21.5 kV
